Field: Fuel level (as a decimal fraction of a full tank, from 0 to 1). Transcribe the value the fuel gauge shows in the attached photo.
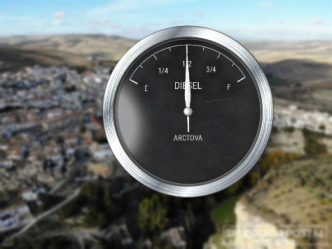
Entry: 0.5
